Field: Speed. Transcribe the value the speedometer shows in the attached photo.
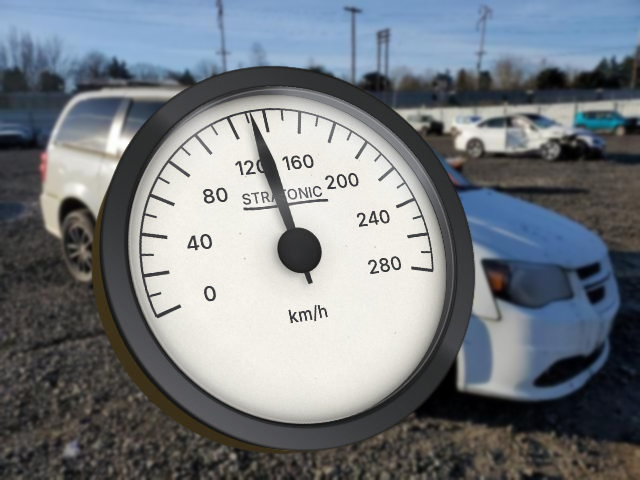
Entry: 130 km/h
